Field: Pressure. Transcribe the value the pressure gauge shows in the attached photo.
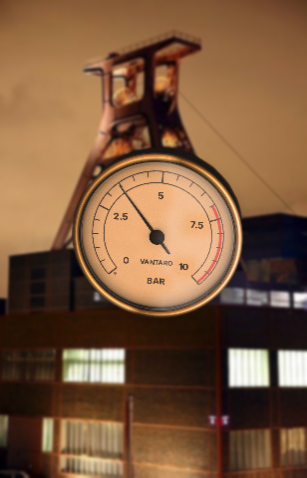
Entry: 3.5 bar
